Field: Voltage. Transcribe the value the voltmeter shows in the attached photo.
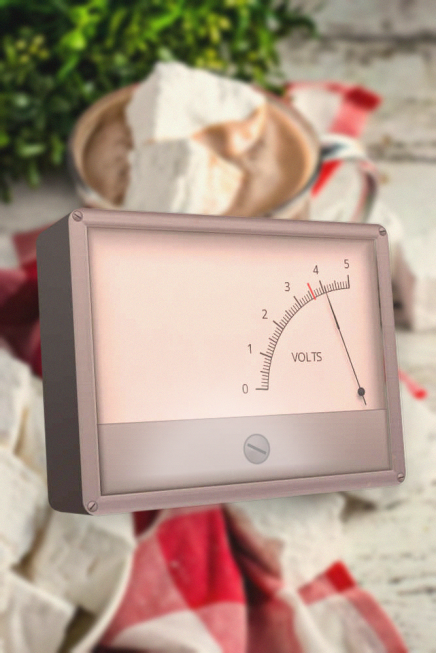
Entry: 4 V
